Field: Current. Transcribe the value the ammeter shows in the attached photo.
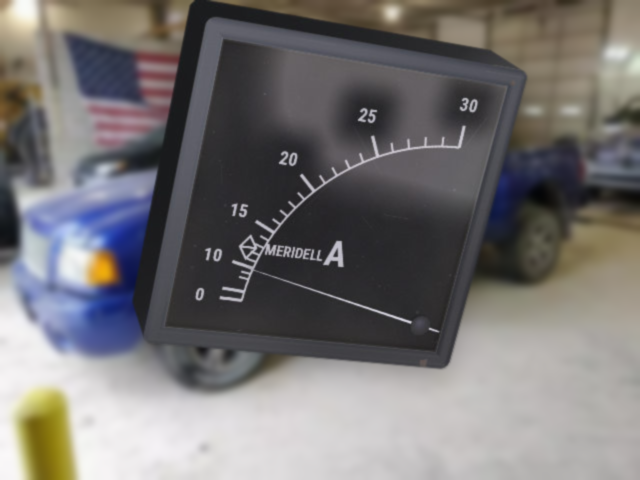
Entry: 10 A
